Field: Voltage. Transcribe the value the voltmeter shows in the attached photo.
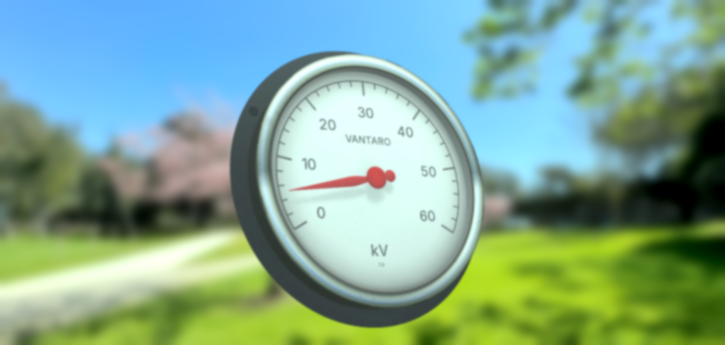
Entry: 5 kV
